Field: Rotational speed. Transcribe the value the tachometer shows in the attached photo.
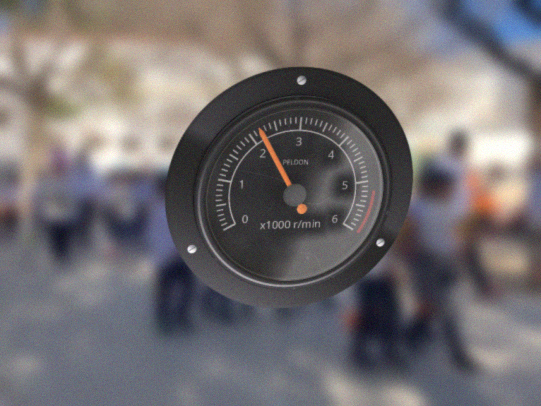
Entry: 2200 rpm
